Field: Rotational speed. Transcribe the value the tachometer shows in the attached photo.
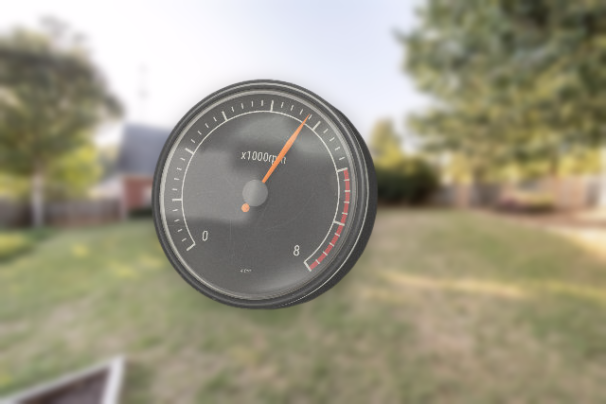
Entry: 4800 rpm
